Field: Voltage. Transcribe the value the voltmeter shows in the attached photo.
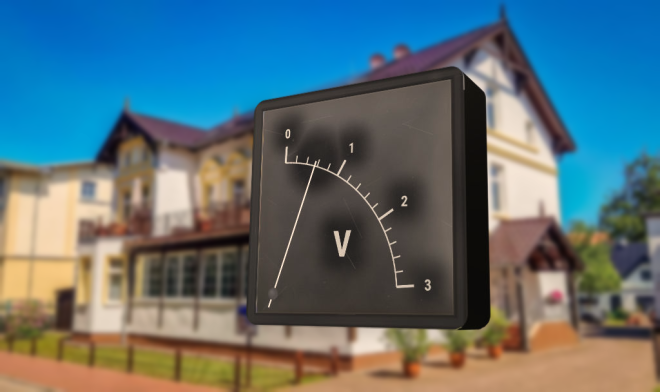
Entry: 0.6 V
